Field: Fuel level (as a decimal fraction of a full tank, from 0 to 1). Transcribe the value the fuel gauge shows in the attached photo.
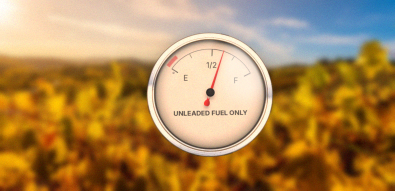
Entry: 0.625
